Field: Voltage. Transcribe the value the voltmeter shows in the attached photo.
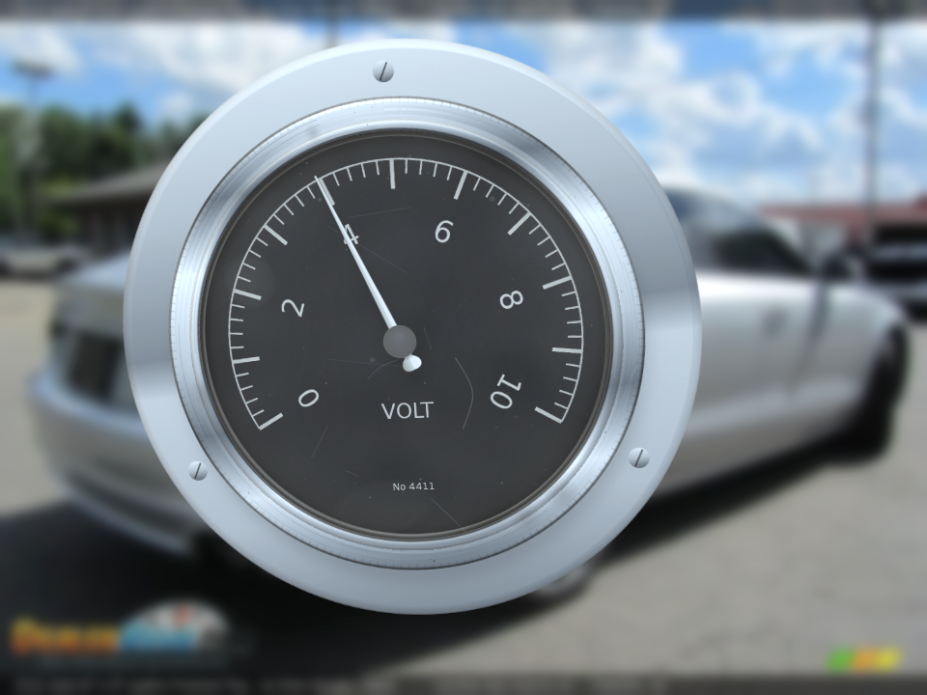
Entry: 4 V
